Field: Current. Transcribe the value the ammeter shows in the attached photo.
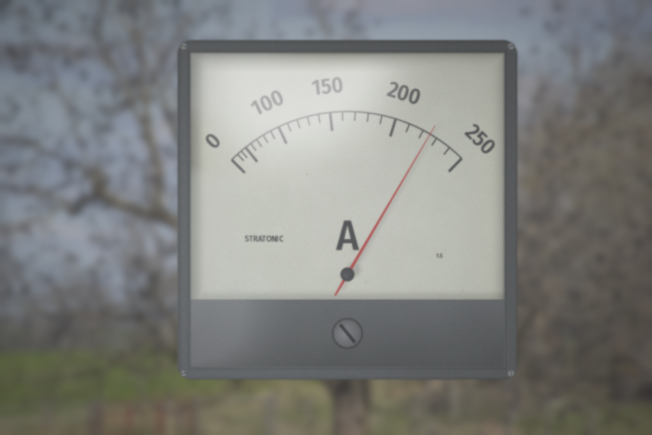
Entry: 225 A
